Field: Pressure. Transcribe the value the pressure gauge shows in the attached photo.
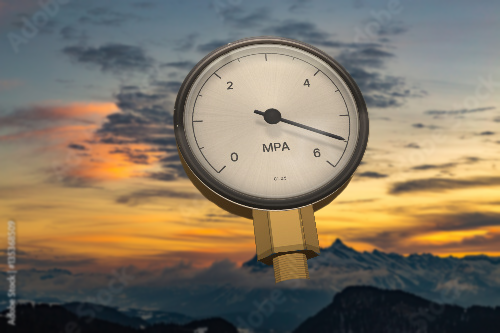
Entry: 5.5 MPa
